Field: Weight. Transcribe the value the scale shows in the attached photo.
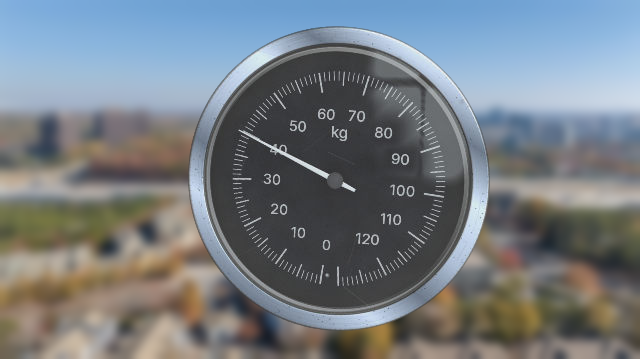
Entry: 40 kg
